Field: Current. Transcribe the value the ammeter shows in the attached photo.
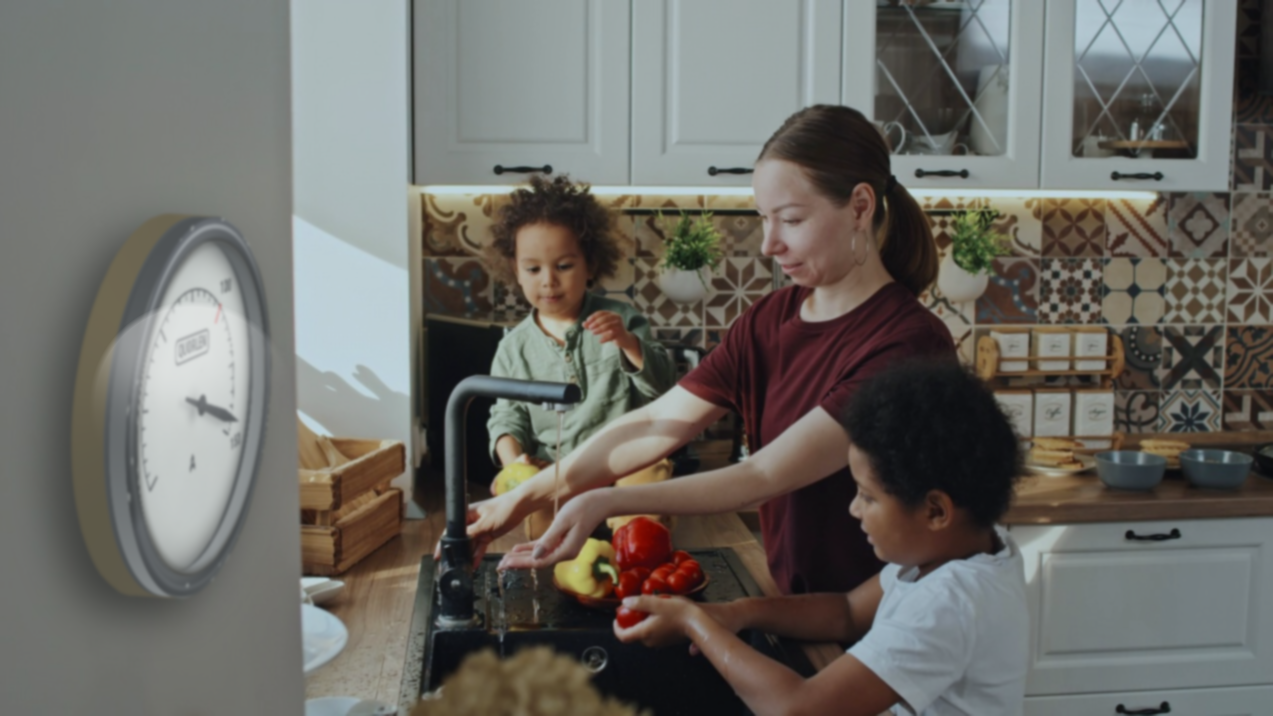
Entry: 145 A
